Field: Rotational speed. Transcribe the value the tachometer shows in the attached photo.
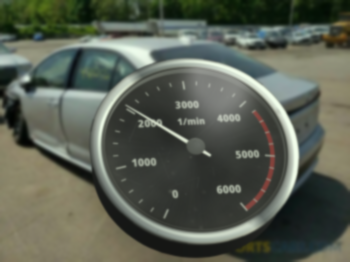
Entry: 2000 rpm
